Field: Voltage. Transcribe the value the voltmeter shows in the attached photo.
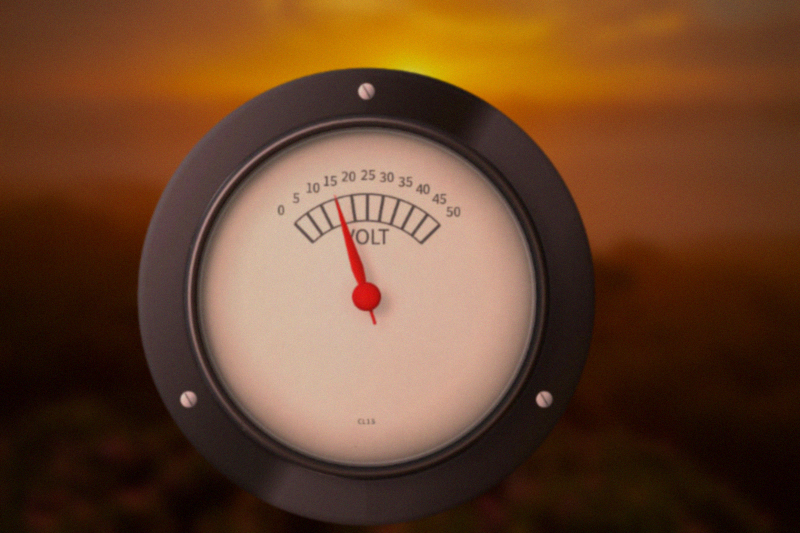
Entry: 15 V
